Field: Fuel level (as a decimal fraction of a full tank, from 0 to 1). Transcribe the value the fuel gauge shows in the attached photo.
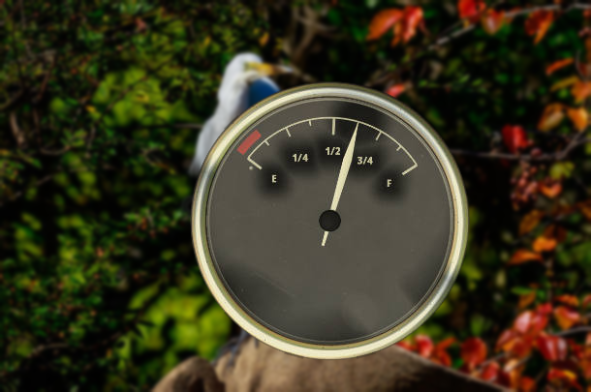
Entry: 0.625
